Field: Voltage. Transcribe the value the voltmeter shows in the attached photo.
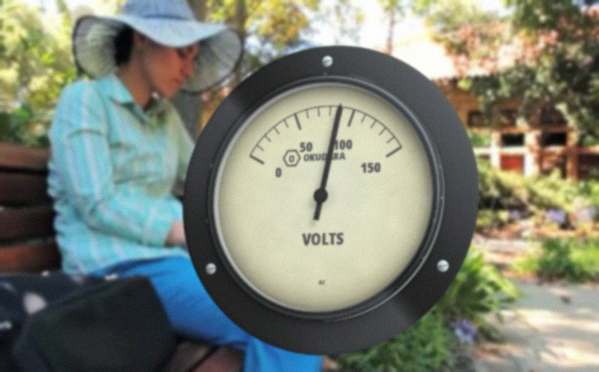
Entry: 90 V
